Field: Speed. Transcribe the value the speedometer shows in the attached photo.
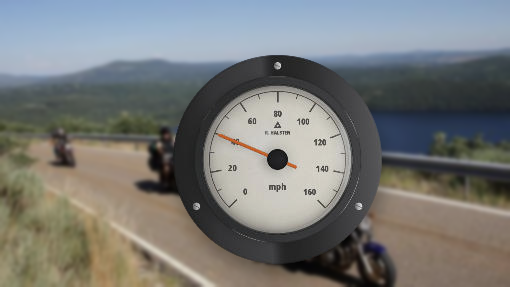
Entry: 40 mph
